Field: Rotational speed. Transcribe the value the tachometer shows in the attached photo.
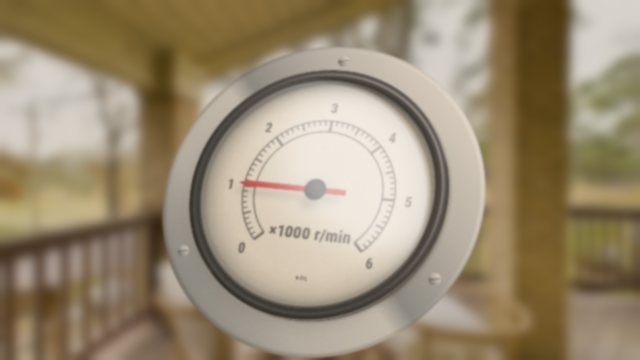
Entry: 1000 rpm
